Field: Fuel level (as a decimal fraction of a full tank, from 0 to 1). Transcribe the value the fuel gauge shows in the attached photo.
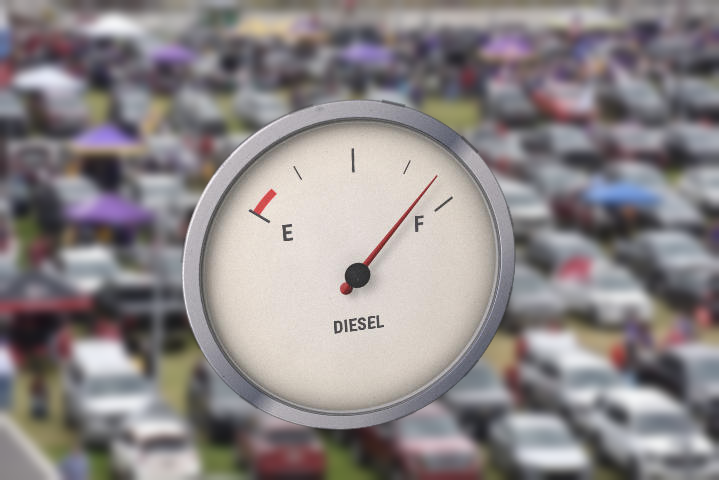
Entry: 0.875
